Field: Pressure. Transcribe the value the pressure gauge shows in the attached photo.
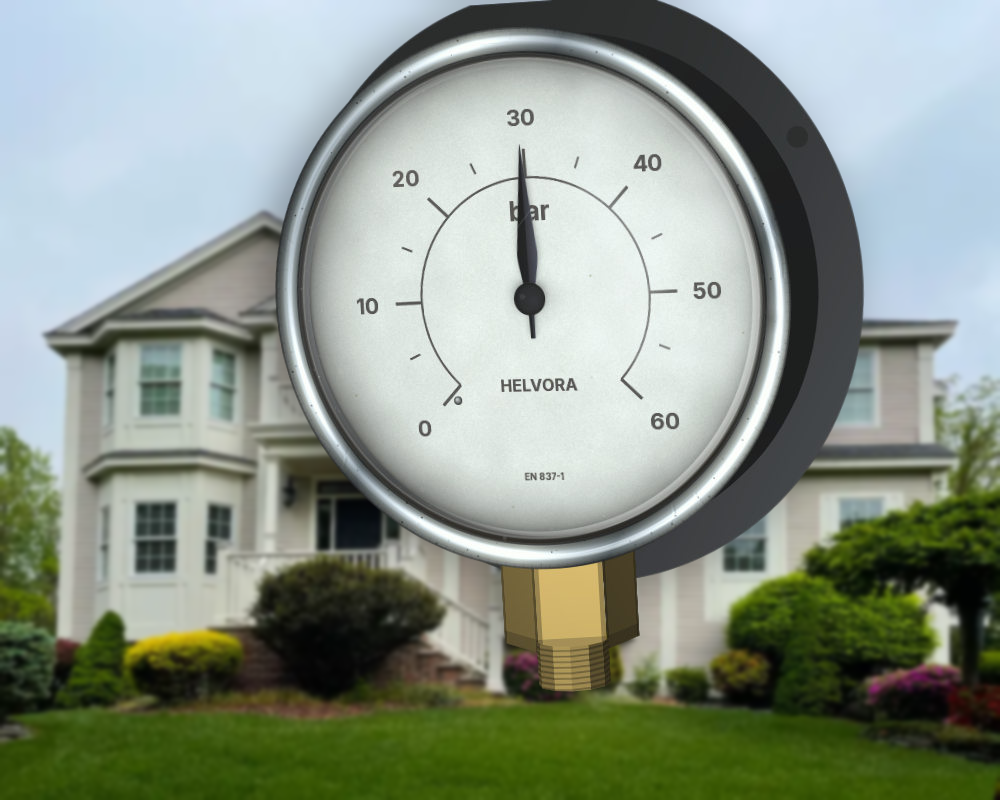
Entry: 30 bar
